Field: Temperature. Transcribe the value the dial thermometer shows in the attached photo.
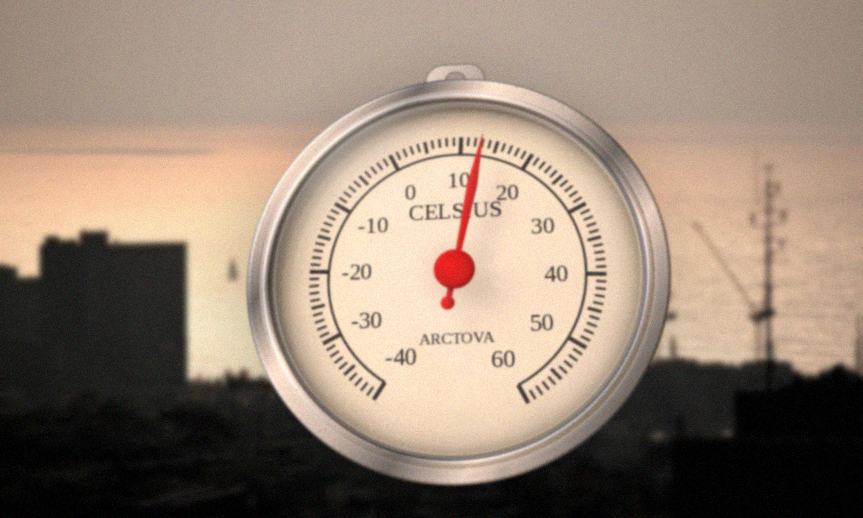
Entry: 13 °C
